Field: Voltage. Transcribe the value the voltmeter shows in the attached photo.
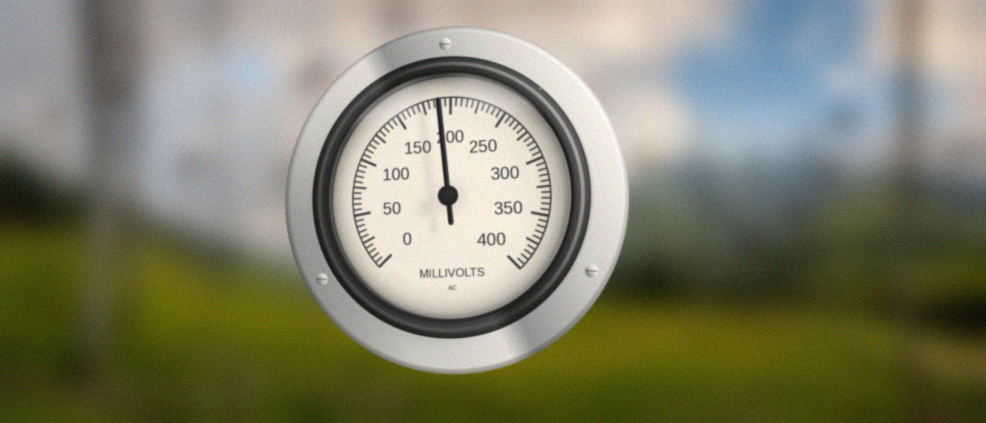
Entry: 190 mV
